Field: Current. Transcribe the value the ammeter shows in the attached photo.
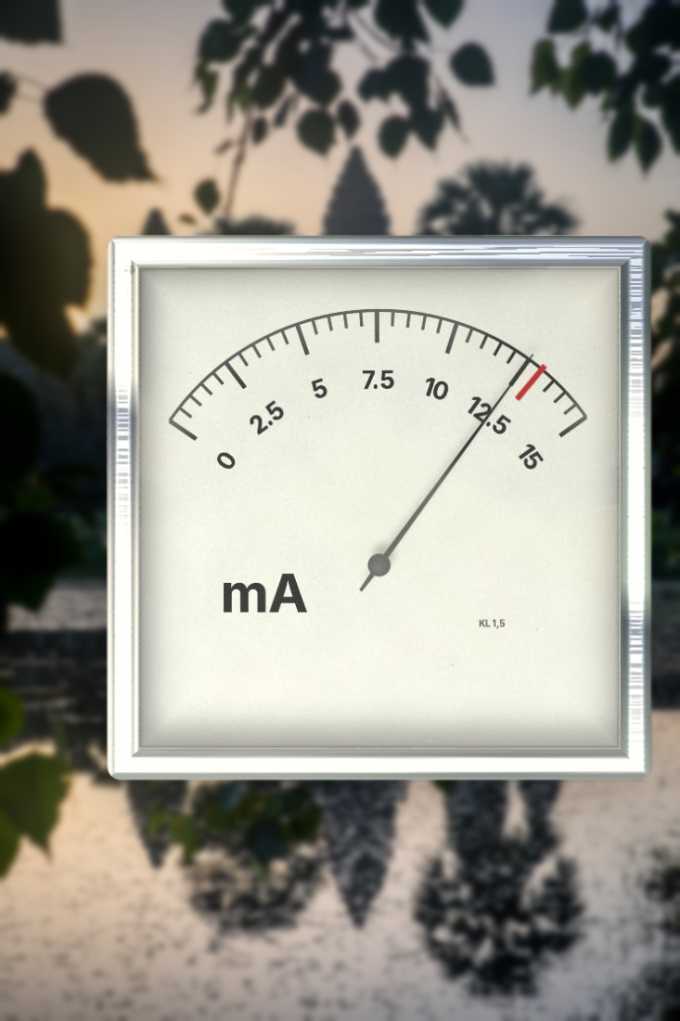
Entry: 12.5 mA
